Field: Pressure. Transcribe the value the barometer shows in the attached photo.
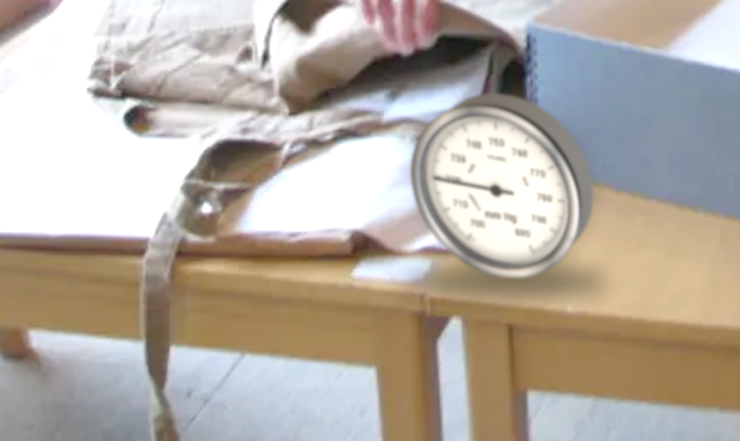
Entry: 720 mmHg
